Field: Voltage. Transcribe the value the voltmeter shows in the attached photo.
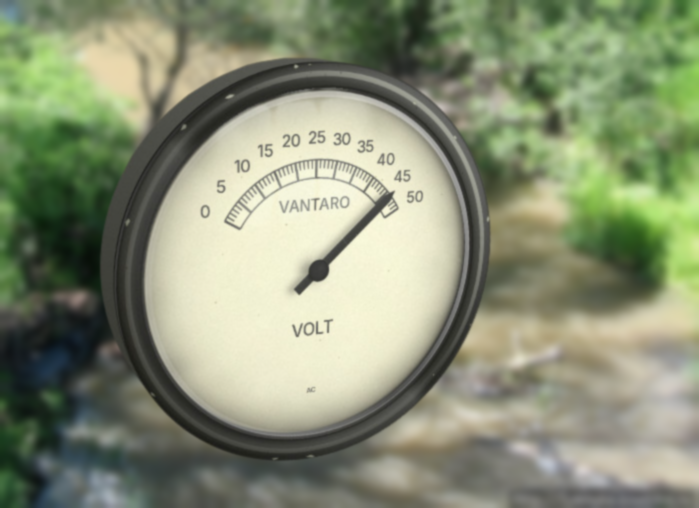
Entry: 45 V
